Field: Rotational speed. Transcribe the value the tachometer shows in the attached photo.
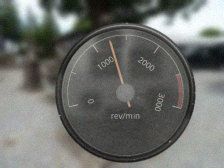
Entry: 1250 rpm
